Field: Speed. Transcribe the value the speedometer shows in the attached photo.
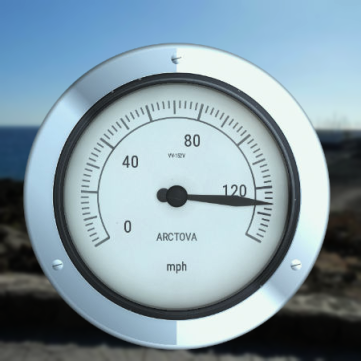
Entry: 126 mph
